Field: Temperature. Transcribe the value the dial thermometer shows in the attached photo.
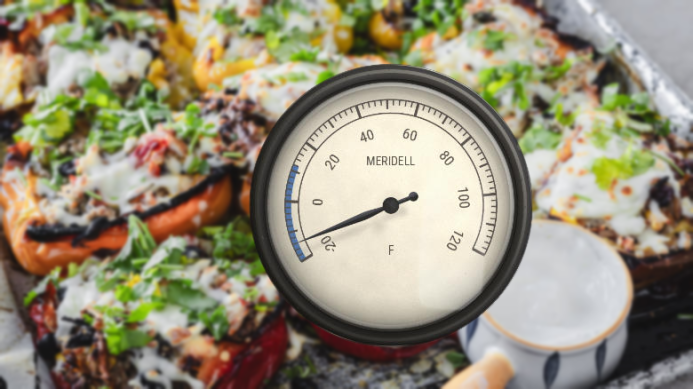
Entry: -14 °F
